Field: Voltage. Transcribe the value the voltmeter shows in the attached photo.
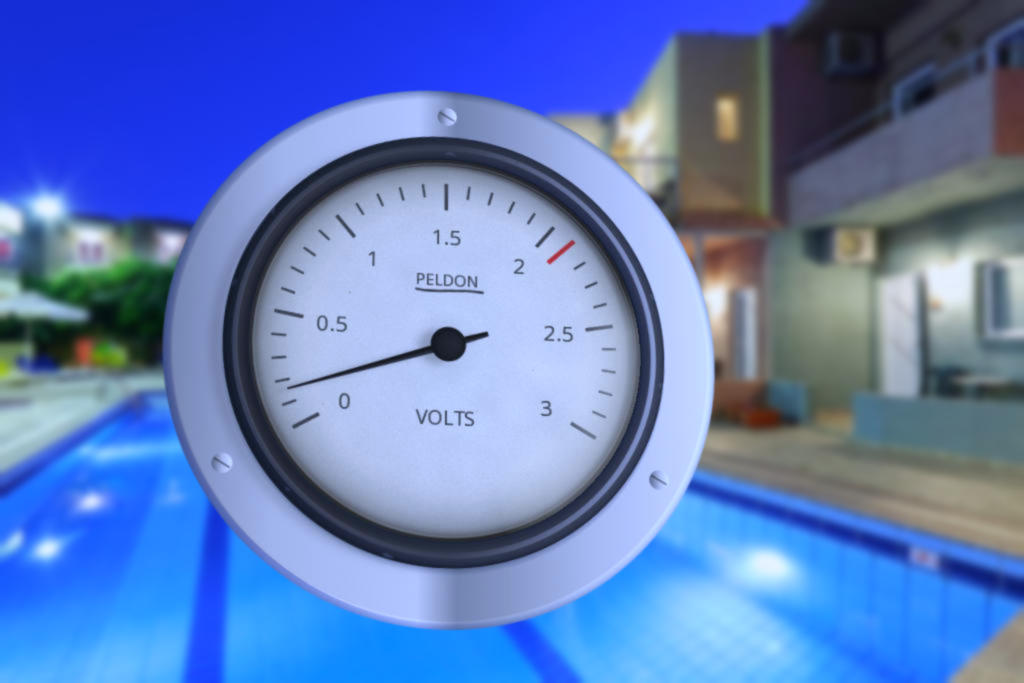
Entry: 0.15 V
